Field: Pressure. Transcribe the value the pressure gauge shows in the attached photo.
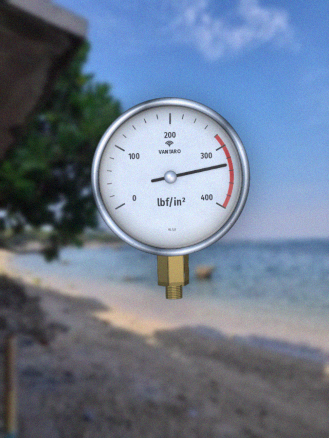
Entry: 330 psi
